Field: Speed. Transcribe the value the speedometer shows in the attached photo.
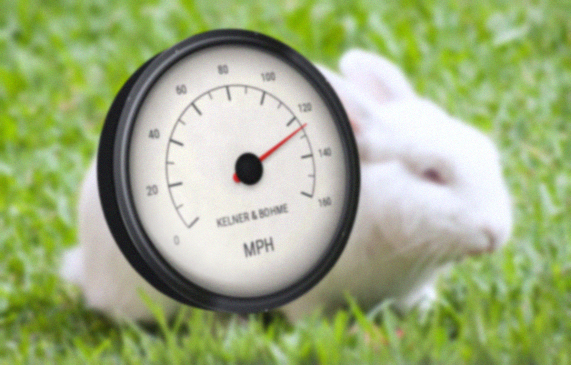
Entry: 125 mph
